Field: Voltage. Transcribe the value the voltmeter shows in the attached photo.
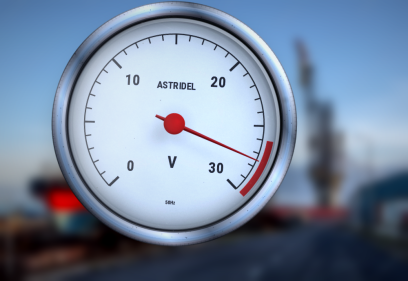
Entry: 27.5 V
